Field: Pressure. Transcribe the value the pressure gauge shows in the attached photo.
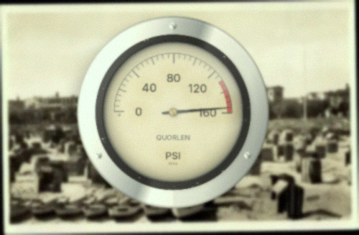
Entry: 155 psi
